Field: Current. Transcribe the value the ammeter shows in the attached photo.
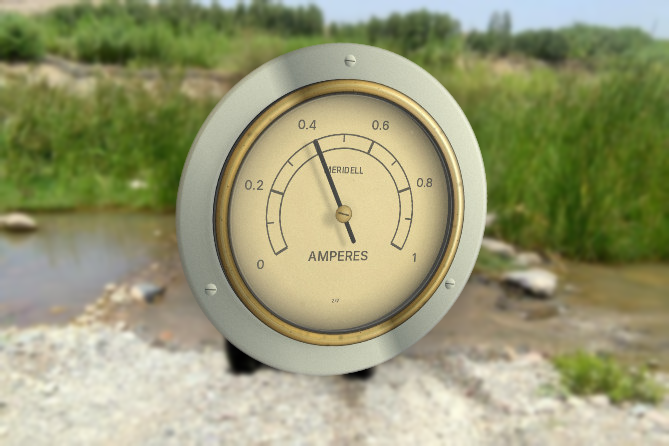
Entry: 0.4 A
